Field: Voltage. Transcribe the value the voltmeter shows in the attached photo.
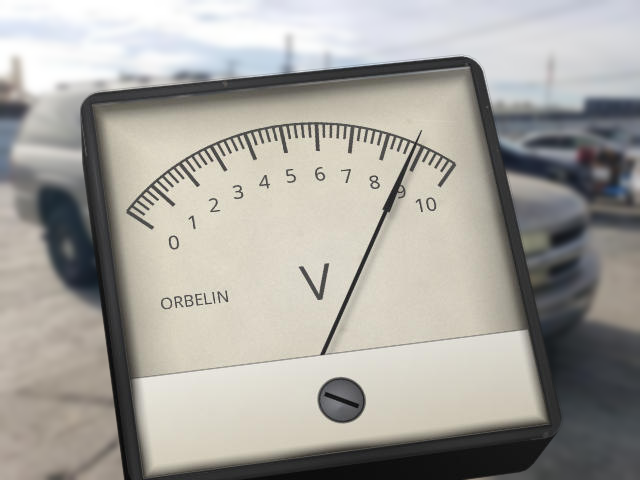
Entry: 8.8 V
